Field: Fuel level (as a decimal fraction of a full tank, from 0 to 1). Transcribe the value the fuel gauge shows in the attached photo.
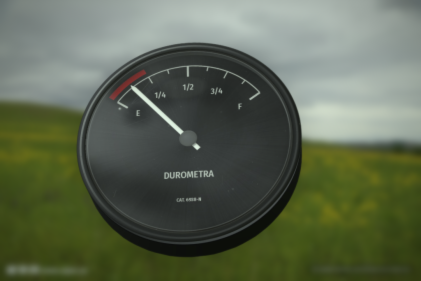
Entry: 0.125
